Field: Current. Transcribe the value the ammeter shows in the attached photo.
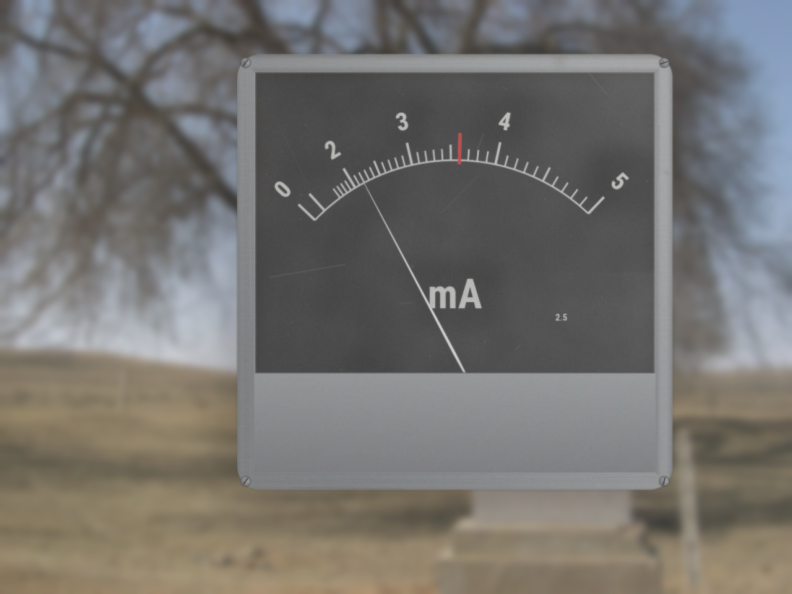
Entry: 2.2 mA
